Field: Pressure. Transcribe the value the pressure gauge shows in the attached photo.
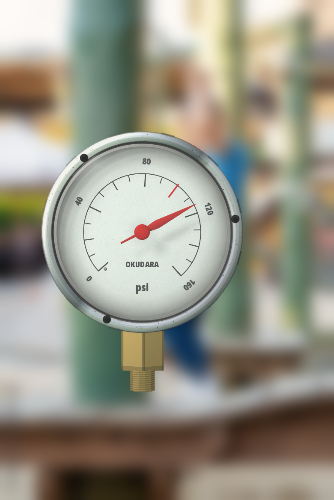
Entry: 115 psi
